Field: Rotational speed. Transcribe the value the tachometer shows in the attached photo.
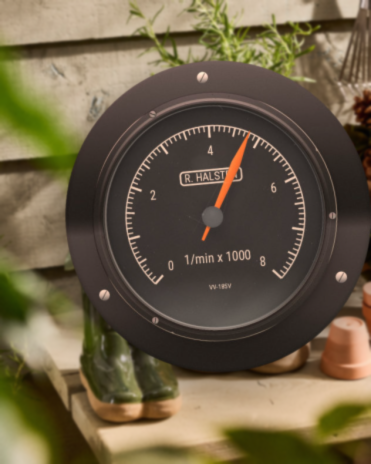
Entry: 4800 rpm
